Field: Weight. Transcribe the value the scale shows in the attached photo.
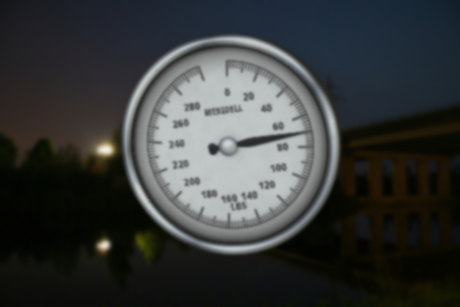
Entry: 70 lb
